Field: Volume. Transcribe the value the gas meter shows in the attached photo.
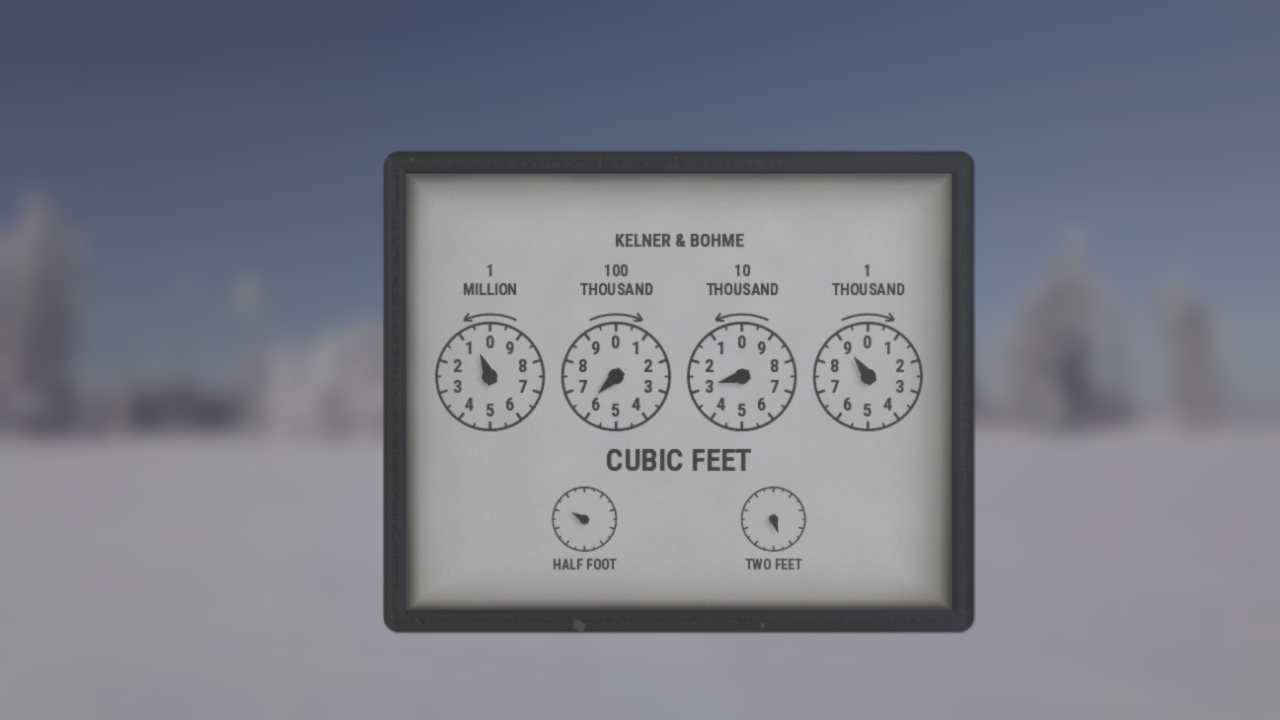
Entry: 62900 ft³
